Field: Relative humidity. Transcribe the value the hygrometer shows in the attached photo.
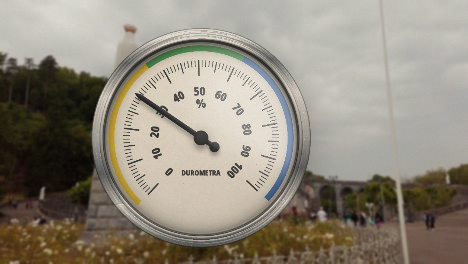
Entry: 30 %
